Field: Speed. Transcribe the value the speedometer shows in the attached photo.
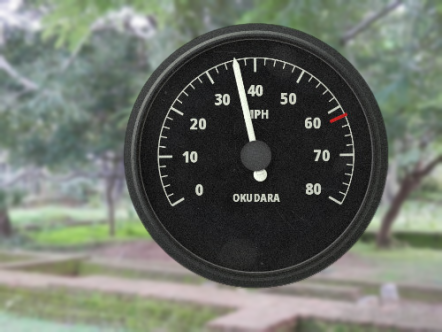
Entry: 36 mph
